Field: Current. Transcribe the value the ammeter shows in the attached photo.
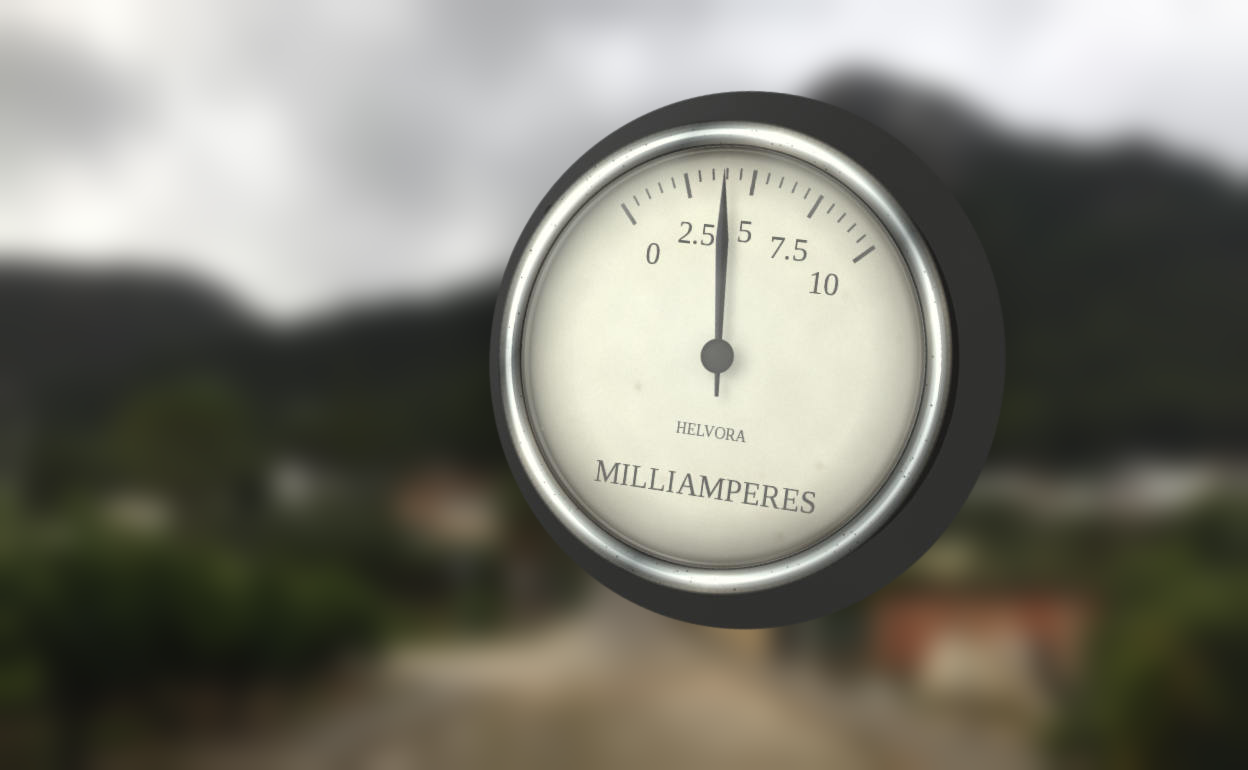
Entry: 4 mA
